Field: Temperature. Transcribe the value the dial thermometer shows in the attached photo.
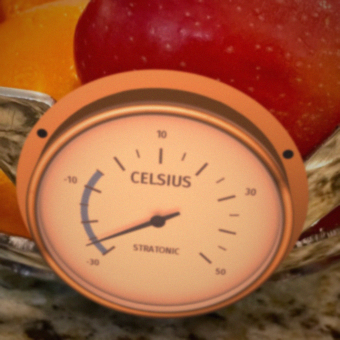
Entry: -25 °C
